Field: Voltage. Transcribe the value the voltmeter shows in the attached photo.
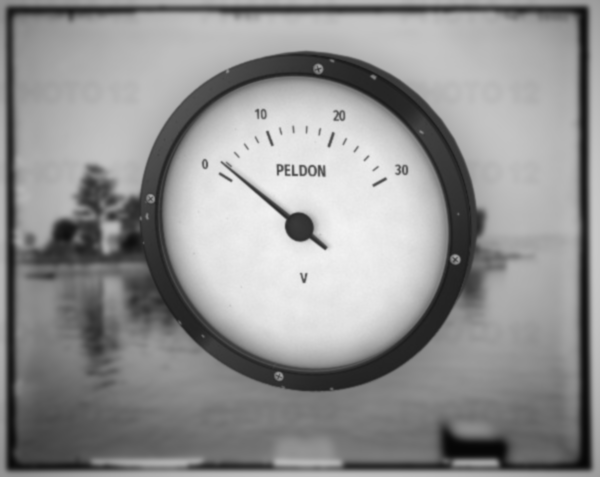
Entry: 2 V
